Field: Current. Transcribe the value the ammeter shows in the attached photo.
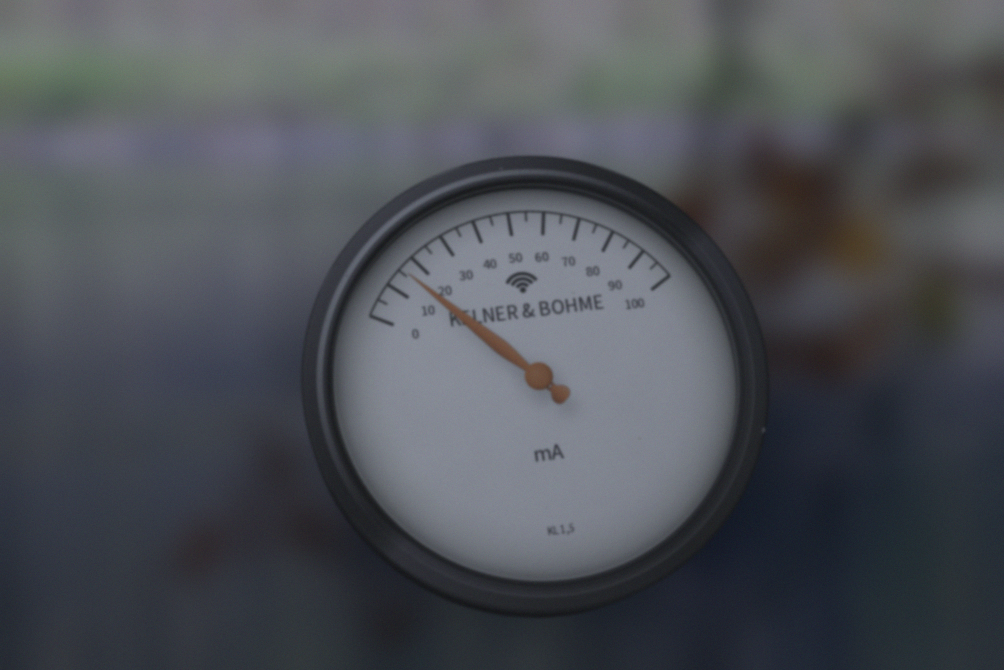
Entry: 15 mA
